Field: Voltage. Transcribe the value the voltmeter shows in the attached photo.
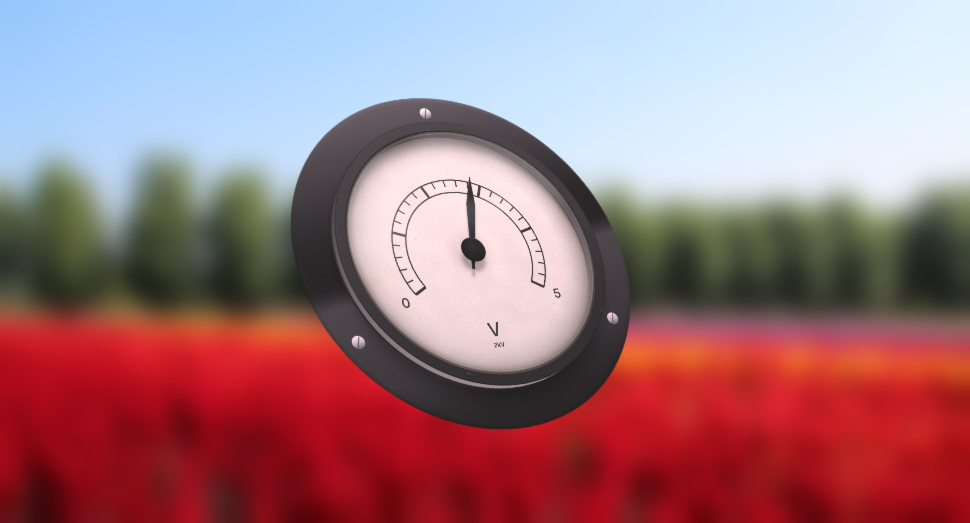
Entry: 2.8 V
